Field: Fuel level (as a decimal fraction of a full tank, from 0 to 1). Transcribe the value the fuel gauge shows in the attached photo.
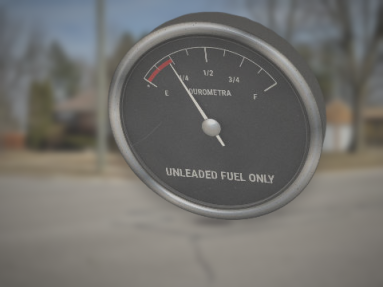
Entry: 0.25
